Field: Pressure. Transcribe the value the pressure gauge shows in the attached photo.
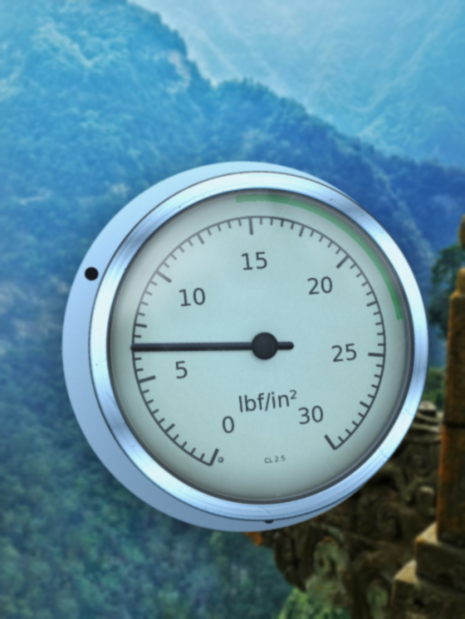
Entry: 6.5 psi
